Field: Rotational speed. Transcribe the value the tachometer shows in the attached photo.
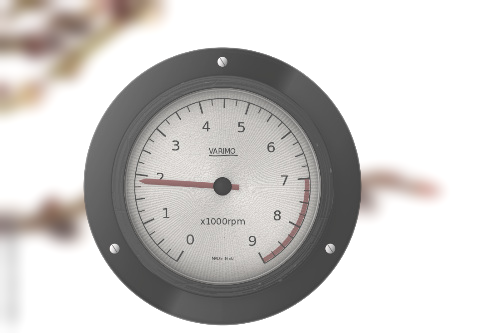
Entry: 1875 rpm
